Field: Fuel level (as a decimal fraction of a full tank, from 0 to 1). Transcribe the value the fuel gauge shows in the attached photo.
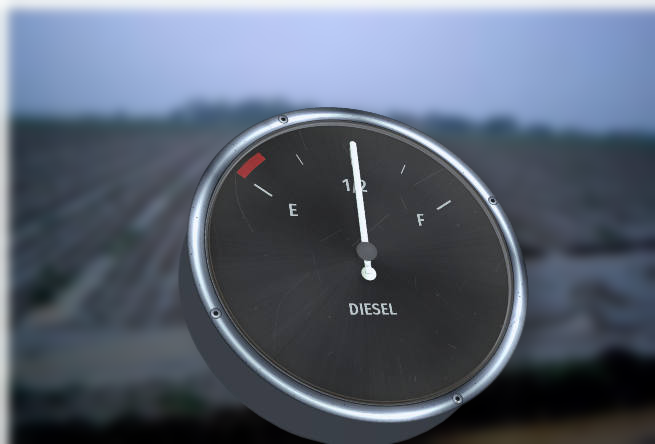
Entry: 0.5
